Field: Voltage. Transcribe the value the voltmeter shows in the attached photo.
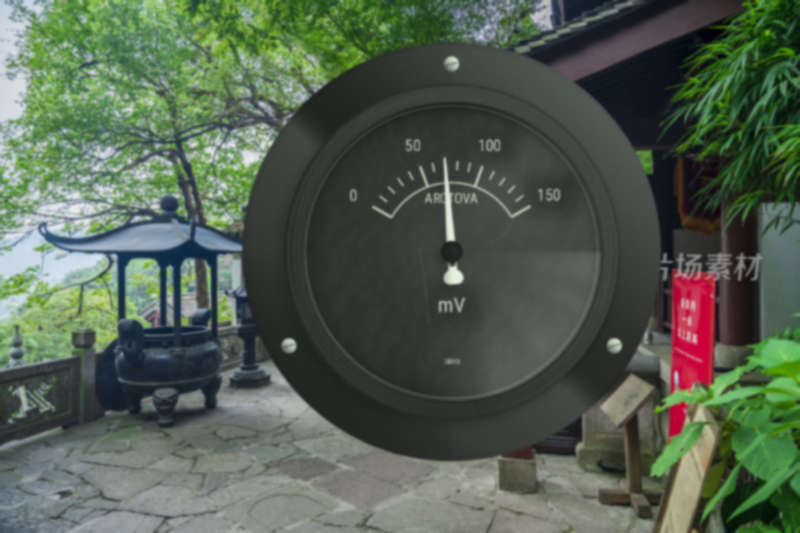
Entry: 70 mV
